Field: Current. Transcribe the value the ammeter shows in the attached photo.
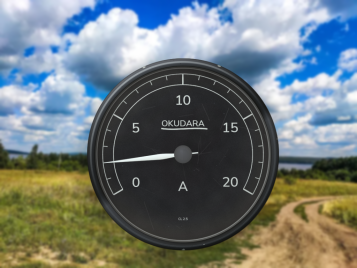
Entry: 2 A
